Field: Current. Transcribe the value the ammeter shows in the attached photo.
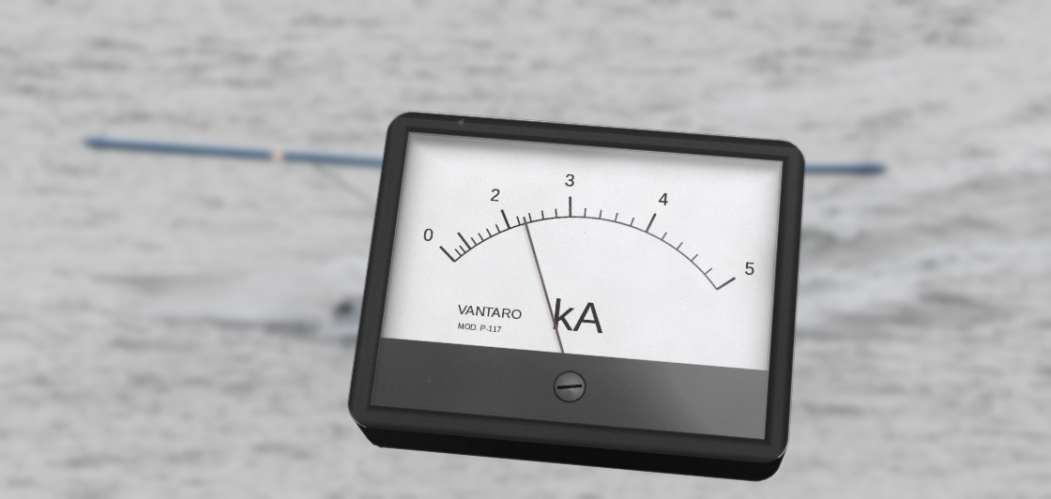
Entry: 2.3 kA
